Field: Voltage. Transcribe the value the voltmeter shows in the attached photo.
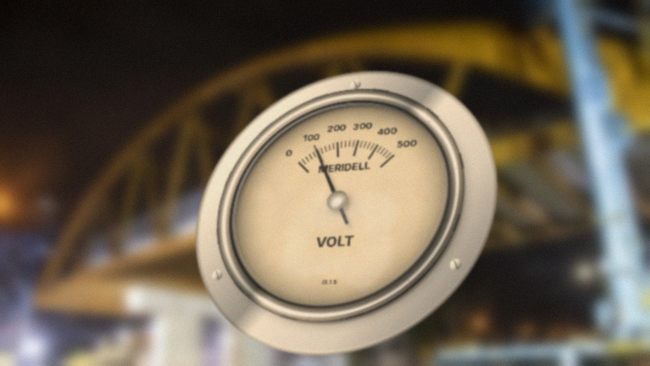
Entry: 100 V
